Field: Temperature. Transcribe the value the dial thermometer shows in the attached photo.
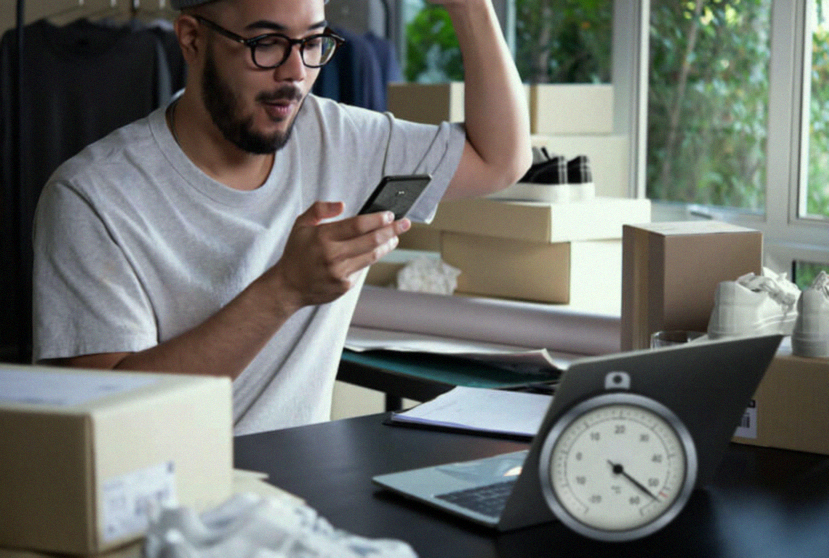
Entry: 54 °C
